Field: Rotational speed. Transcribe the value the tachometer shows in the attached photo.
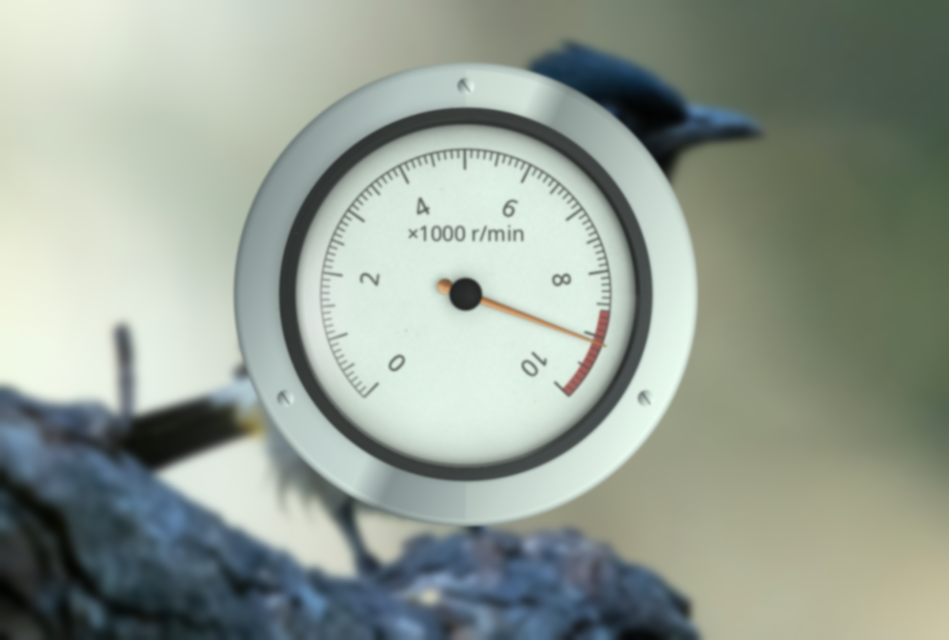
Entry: 9100 rpm
